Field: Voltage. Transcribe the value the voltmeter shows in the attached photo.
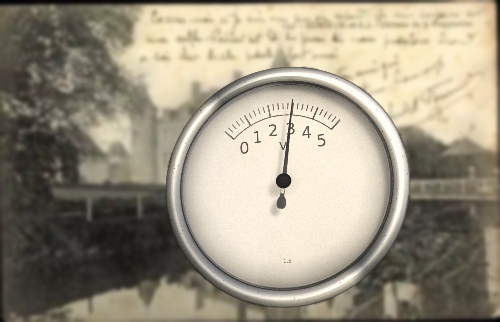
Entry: 3 V
